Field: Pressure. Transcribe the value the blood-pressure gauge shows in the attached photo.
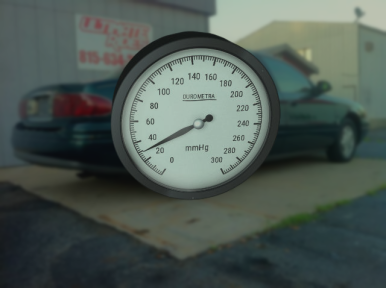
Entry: 30 mmHg
